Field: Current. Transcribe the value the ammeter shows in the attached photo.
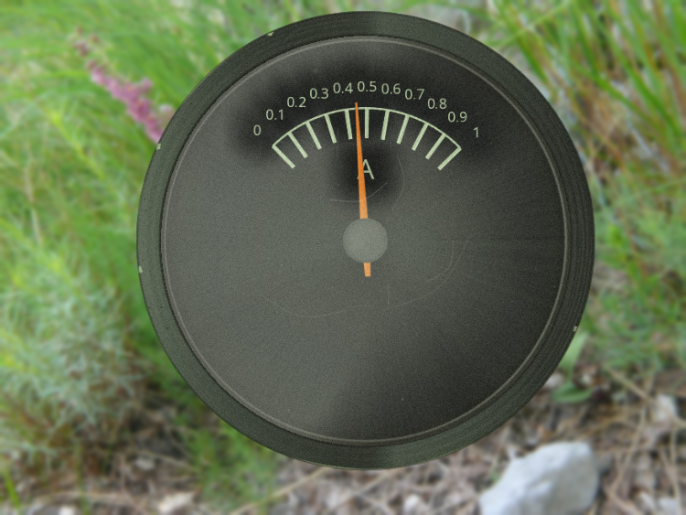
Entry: 0.45 A
